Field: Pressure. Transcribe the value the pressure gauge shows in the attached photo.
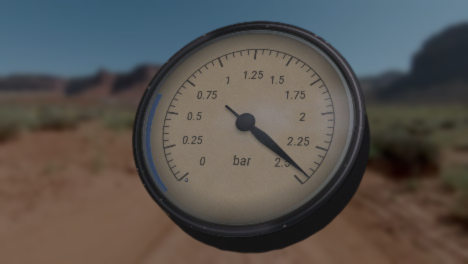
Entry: 2.45 bar
